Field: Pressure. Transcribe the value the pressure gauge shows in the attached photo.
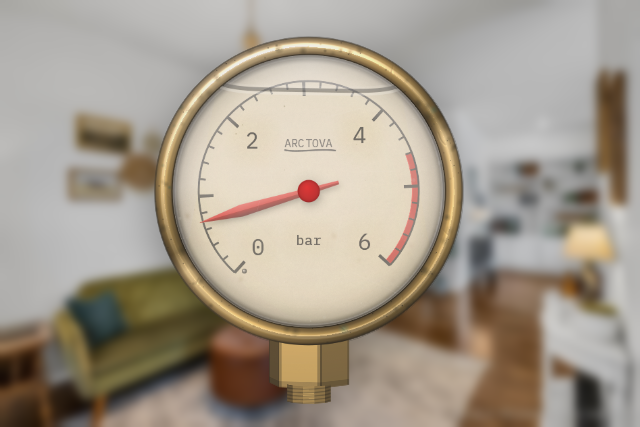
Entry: 0.7 bar
